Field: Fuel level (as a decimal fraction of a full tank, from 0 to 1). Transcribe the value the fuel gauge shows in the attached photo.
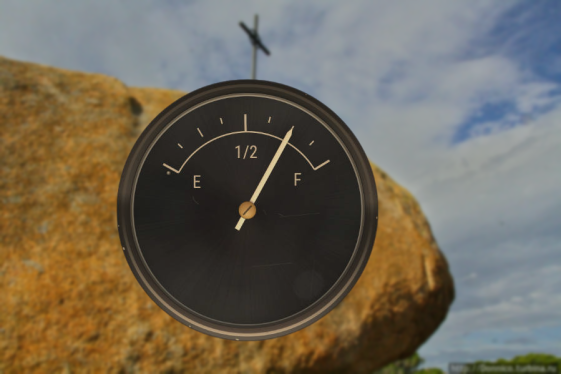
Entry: 0.75
